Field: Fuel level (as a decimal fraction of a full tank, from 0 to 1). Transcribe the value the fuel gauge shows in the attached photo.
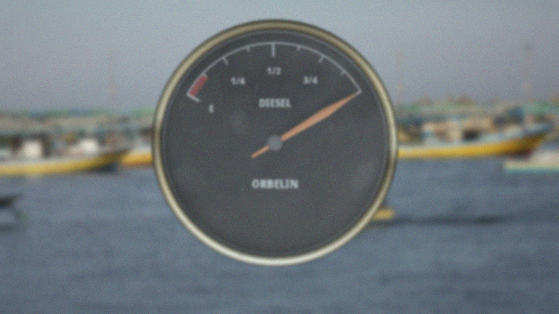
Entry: 1
